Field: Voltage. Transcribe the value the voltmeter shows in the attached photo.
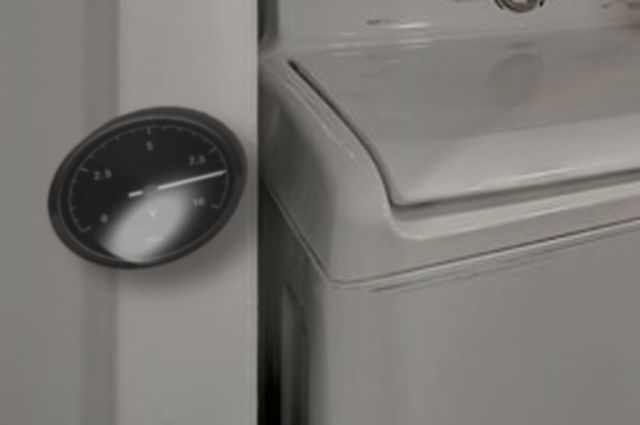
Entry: 8.5 V
